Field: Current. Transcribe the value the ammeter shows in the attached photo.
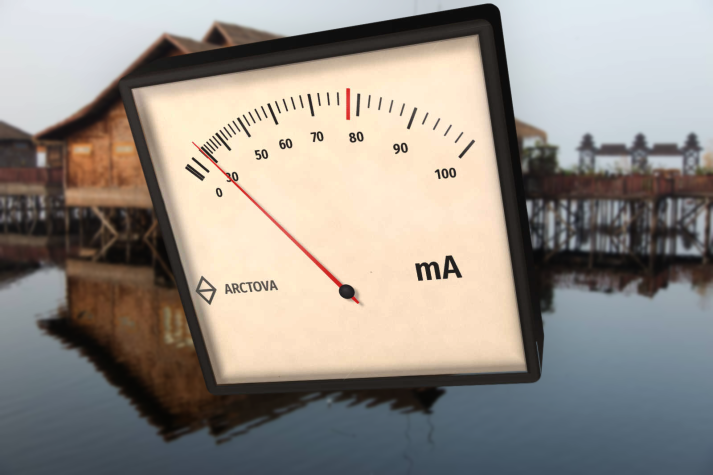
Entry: 30 mA
